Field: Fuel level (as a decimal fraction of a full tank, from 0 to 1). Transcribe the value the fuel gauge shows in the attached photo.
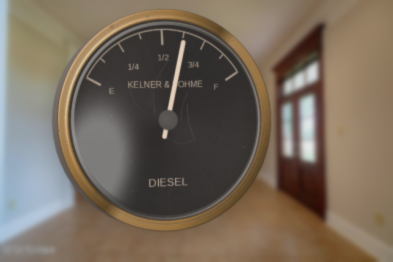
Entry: 0.625
